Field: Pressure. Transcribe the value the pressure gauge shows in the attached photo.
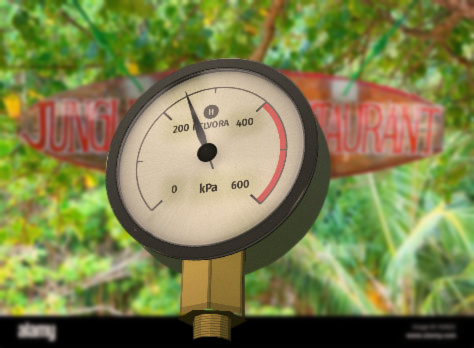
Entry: 250 kPa
